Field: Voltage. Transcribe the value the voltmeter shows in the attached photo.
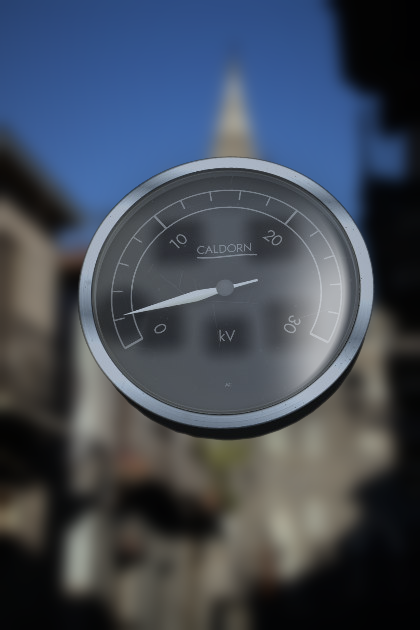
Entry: 2 kV
